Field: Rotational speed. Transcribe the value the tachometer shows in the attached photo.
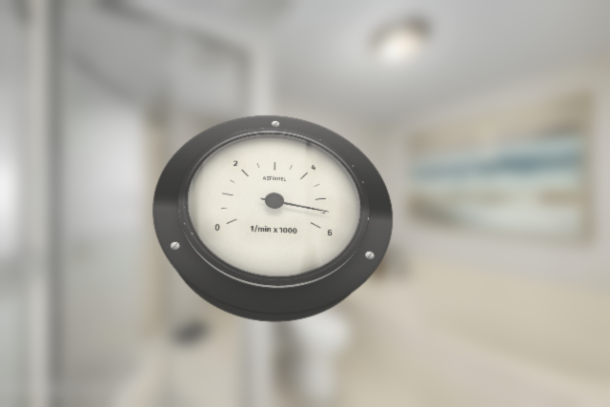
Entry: 5500 rpm
